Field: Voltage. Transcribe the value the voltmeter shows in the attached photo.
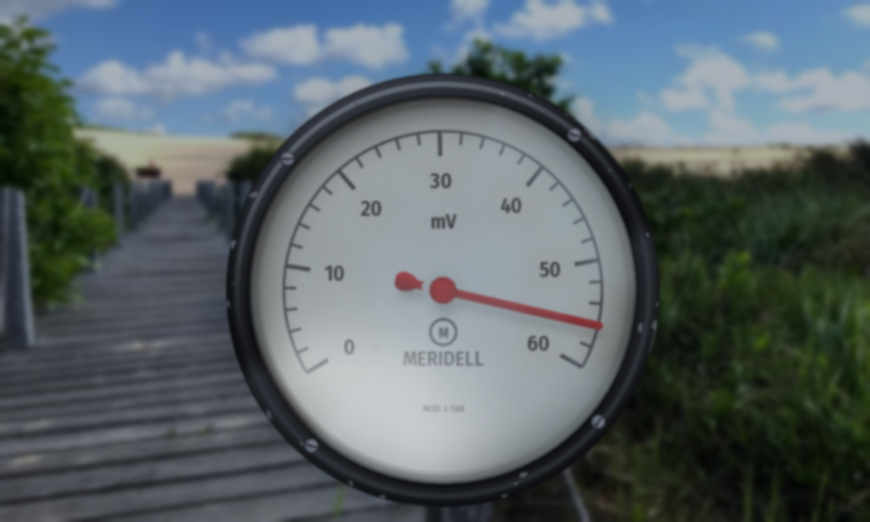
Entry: 56 mV
